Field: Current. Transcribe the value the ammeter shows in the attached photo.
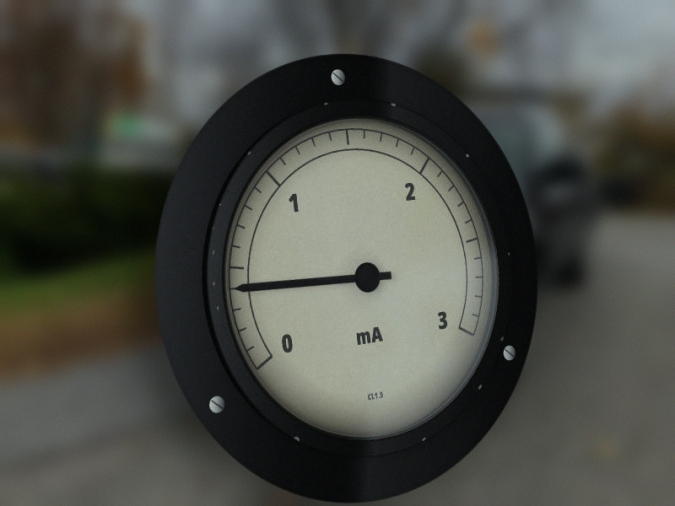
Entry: 0.4 mA
